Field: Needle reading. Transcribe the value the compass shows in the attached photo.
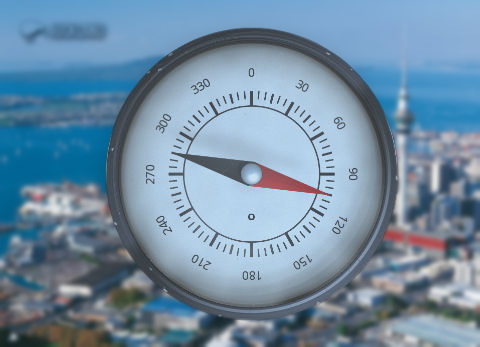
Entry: 105 °
